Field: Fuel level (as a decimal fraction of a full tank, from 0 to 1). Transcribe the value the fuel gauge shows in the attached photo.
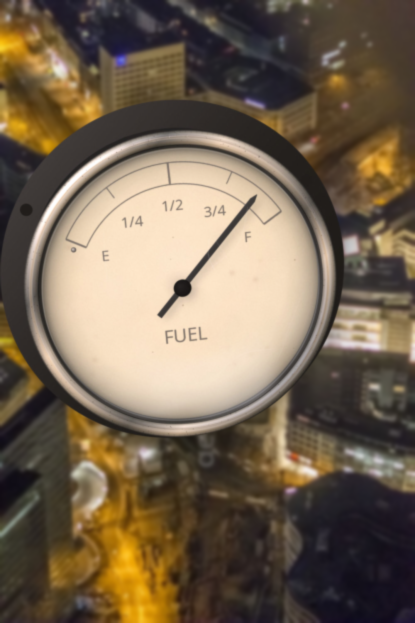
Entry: 0.875
